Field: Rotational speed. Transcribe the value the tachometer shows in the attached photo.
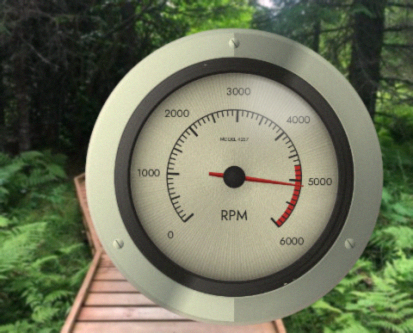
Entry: 5100 rpm
